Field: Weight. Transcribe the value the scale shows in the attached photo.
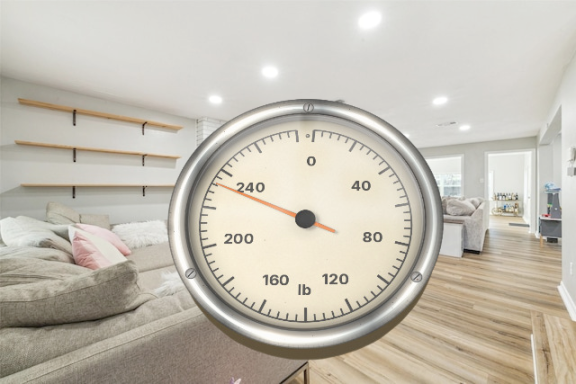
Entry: 232 lb
